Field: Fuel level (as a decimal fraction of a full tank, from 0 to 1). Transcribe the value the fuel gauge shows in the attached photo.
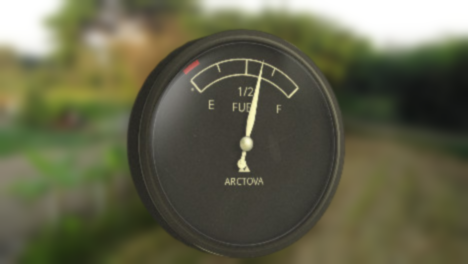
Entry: 0.625
